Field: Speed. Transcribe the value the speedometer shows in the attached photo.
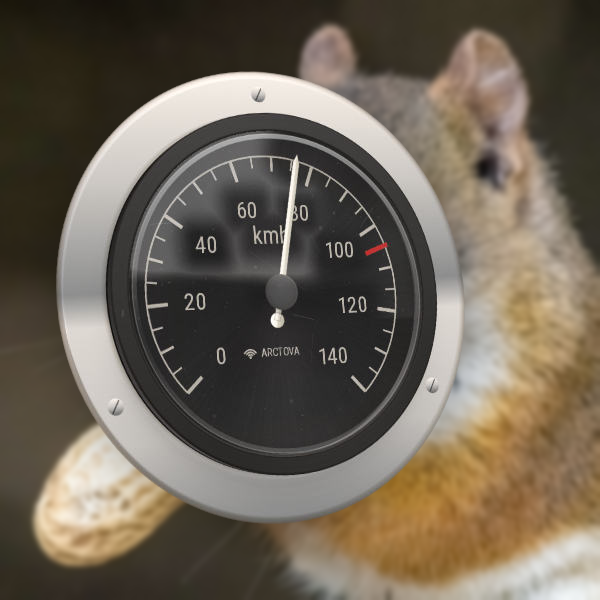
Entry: 75 km/h
